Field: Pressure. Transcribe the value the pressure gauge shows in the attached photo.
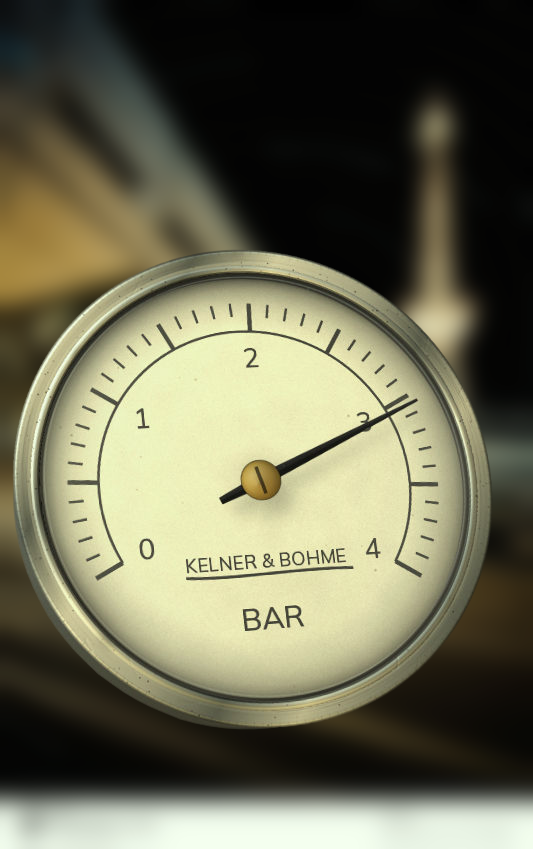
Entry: 3.05 bar
